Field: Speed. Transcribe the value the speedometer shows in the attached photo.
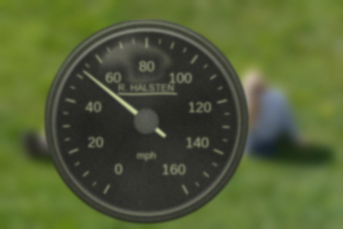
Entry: 52.5 mph
